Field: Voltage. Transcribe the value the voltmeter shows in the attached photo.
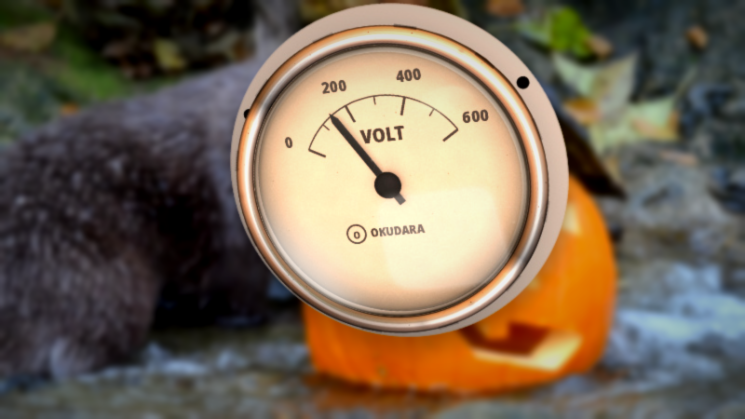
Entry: 150 V
